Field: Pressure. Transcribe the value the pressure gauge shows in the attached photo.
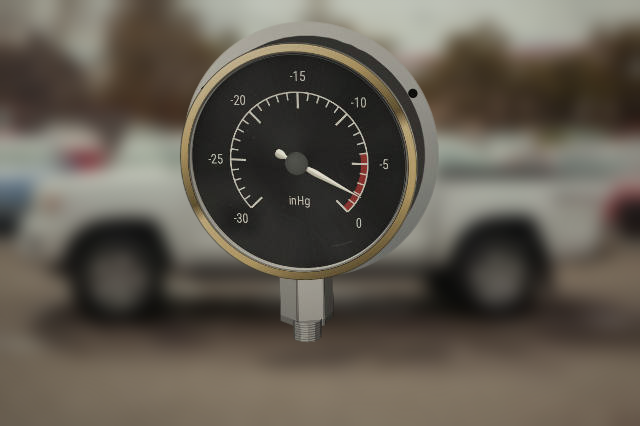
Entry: -2 inHg
